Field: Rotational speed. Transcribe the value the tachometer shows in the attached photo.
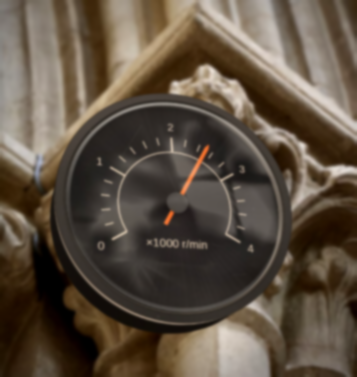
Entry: 2500 rpm
